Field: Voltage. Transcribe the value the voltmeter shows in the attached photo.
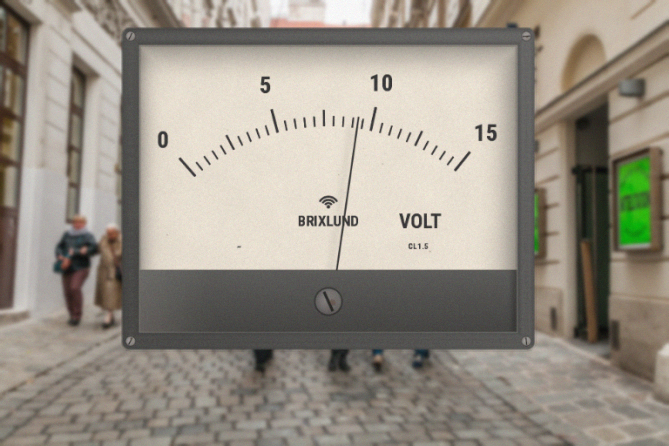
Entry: 9.25 V
